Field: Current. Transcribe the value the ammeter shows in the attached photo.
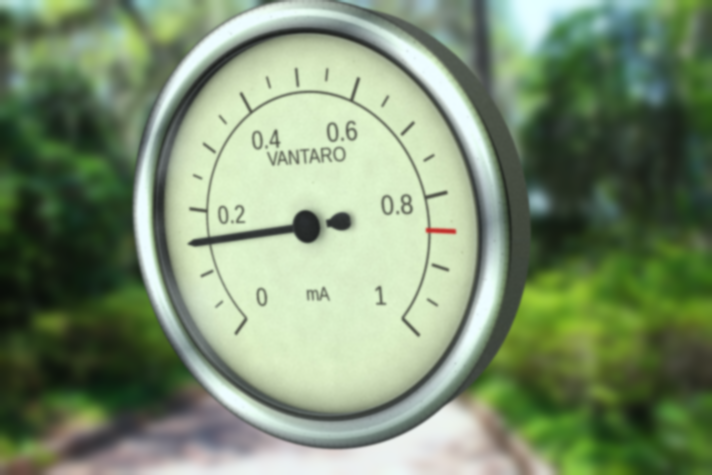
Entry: 0.15 mA
